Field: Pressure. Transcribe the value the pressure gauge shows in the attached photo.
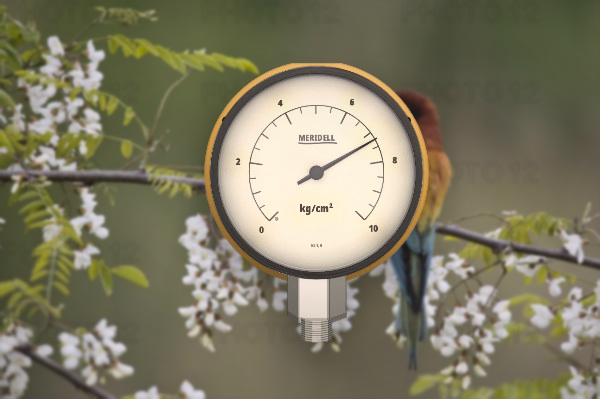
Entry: 7.25 kg/cm²
